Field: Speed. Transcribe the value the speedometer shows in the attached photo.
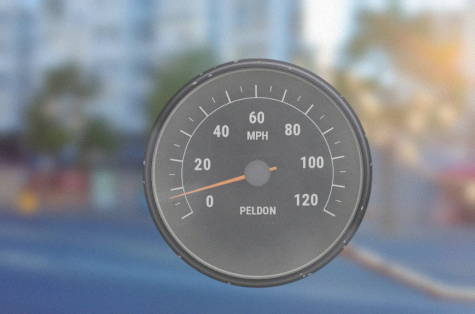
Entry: 7.5 mph
